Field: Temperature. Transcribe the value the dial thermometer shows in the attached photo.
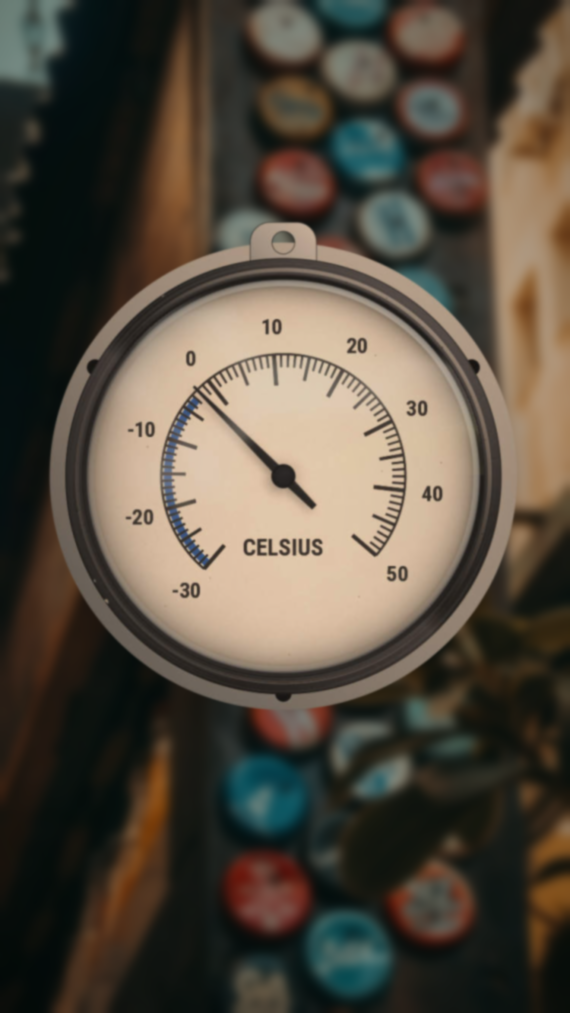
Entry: -2 °C
